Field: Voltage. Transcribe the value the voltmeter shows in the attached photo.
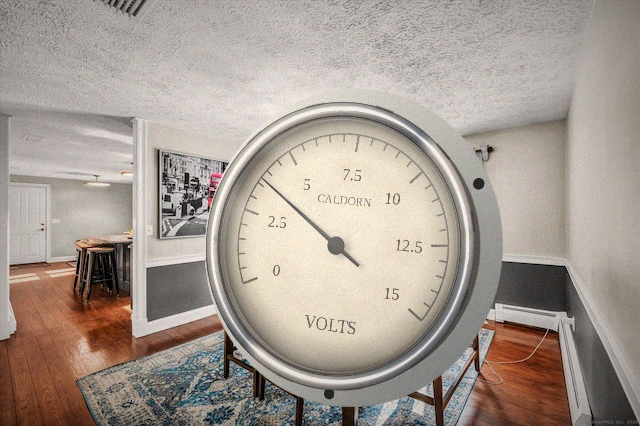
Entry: 3.75 V
